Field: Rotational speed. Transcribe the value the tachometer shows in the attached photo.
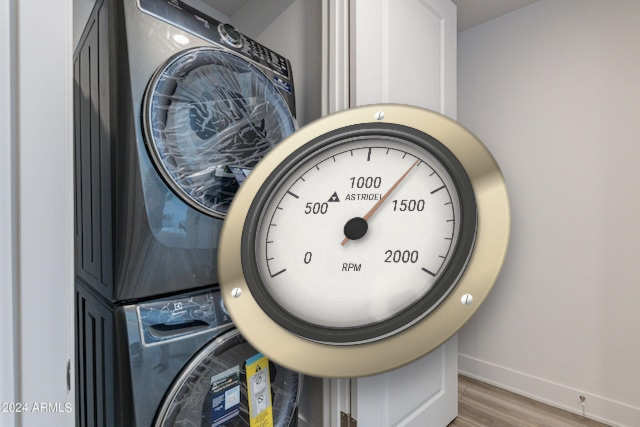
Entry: 1300 rpm
